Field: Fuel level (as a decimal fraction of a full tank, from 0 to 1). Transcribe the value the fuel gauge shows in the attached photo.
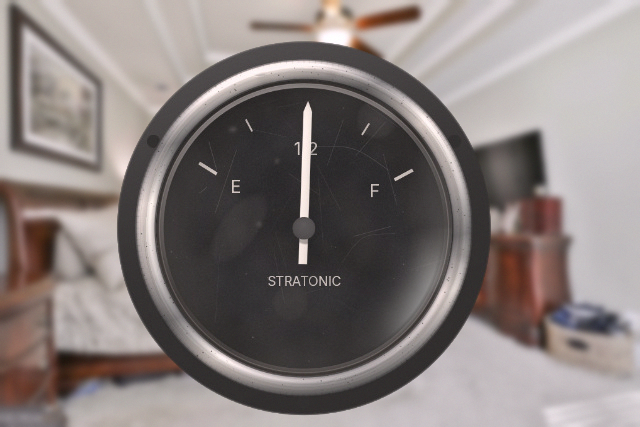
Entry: 0.5
